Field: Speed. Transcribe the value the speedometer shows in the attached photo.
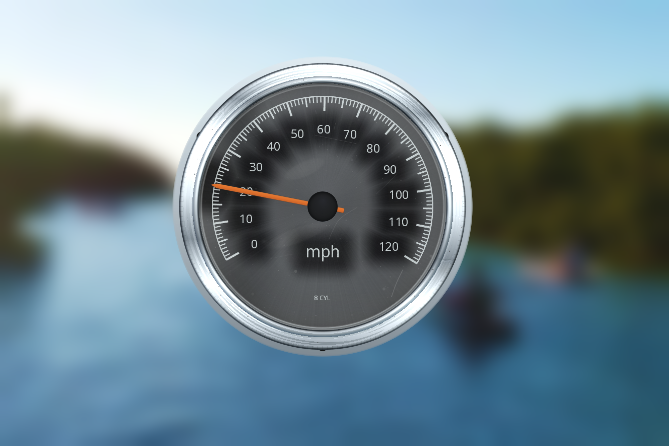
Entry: 20 mph
